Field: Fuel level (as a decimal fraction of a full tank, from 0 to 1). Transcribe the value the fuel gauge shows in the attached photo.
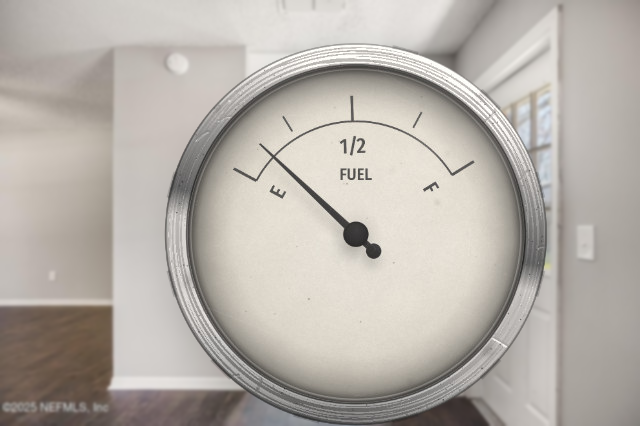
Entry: 0.125
